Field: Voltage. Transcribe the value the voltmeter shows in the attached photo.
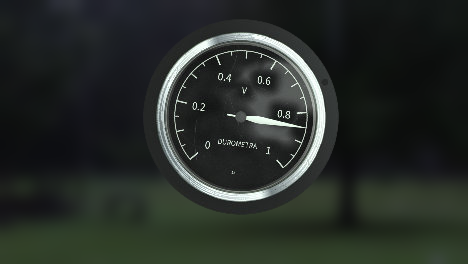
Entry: 0.85 V
